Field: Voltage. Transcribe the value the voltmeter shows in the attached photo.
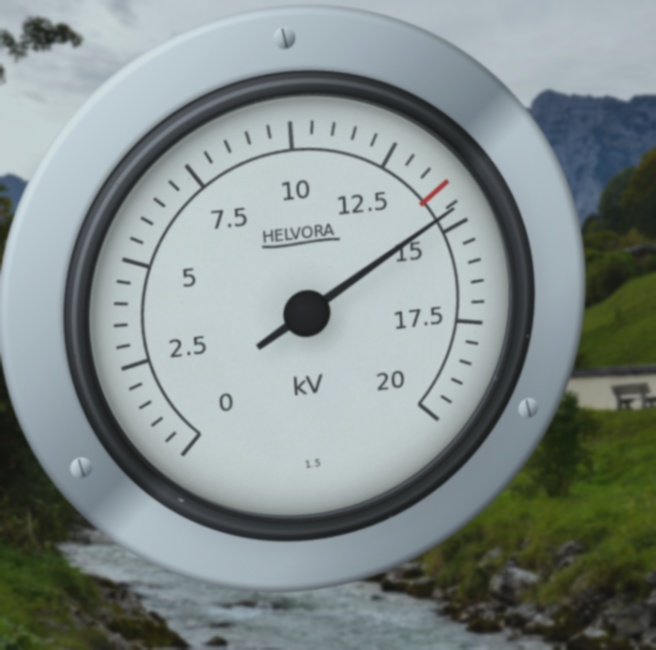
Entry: 14.5 kV
